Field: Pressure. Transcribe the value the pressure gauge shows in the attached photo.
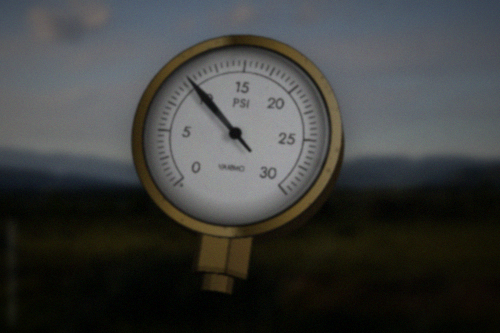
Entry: 10 psi
